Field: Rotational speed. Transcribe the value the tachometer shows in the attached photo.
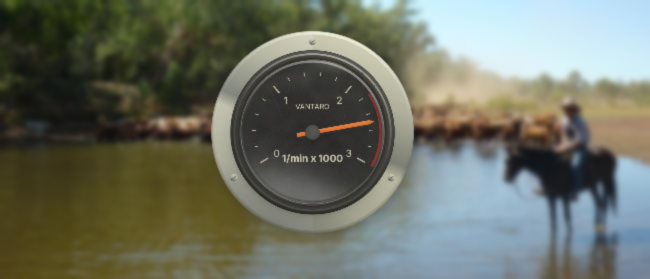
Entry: 2500 rpm
